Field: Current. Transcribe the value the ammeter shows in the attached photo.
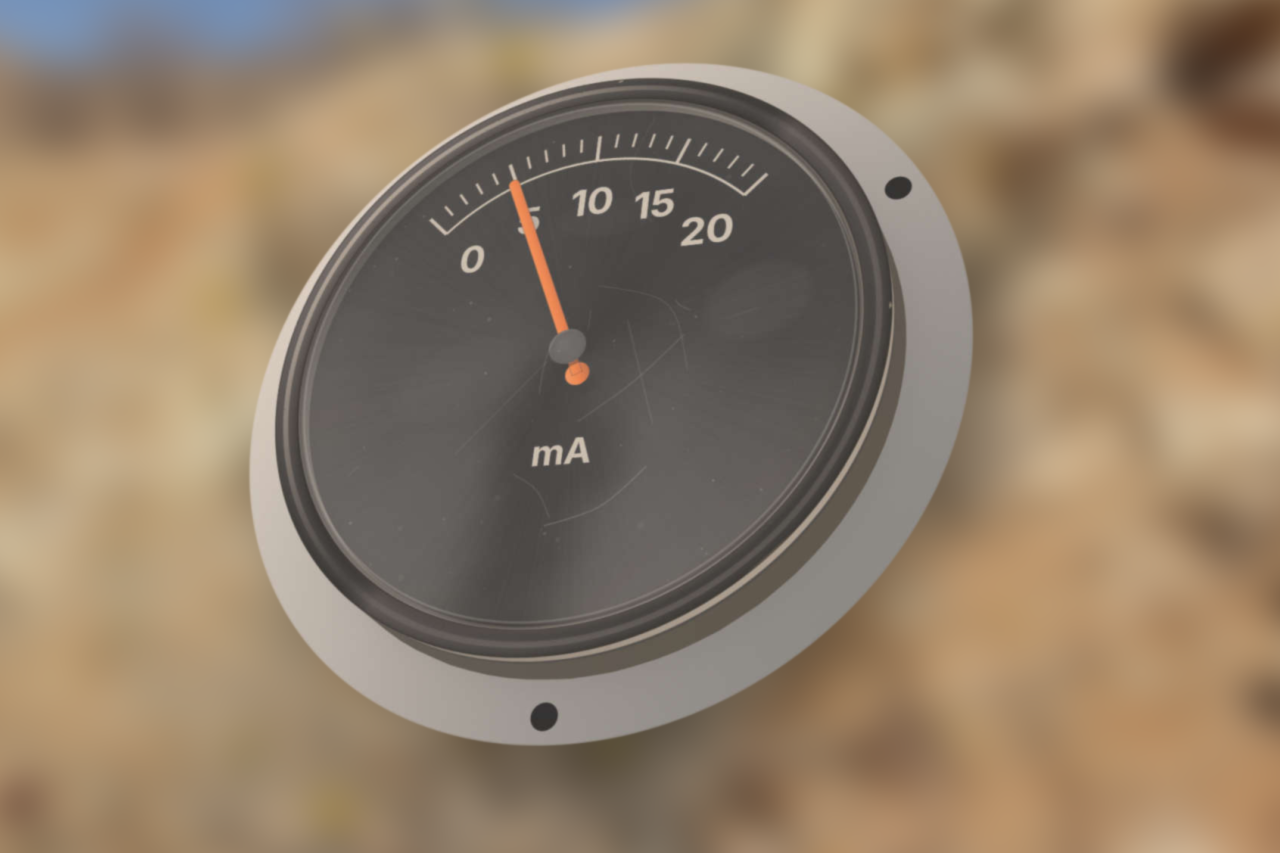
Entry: 5 mA
